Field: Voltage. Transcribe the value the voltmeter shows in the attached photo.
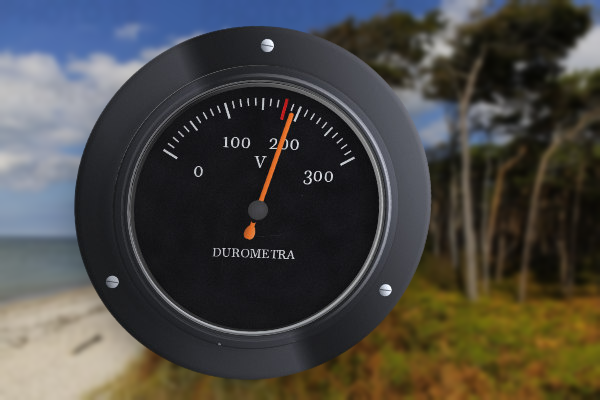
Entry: 190 V
